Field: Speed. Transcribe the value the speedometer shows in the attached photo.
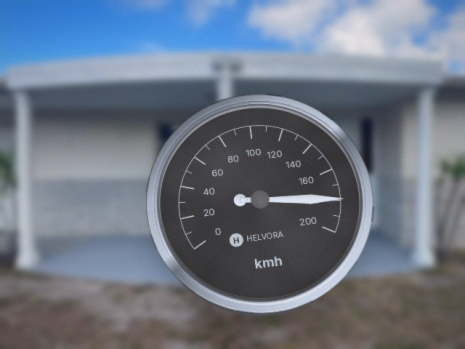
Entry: 180 km/h
